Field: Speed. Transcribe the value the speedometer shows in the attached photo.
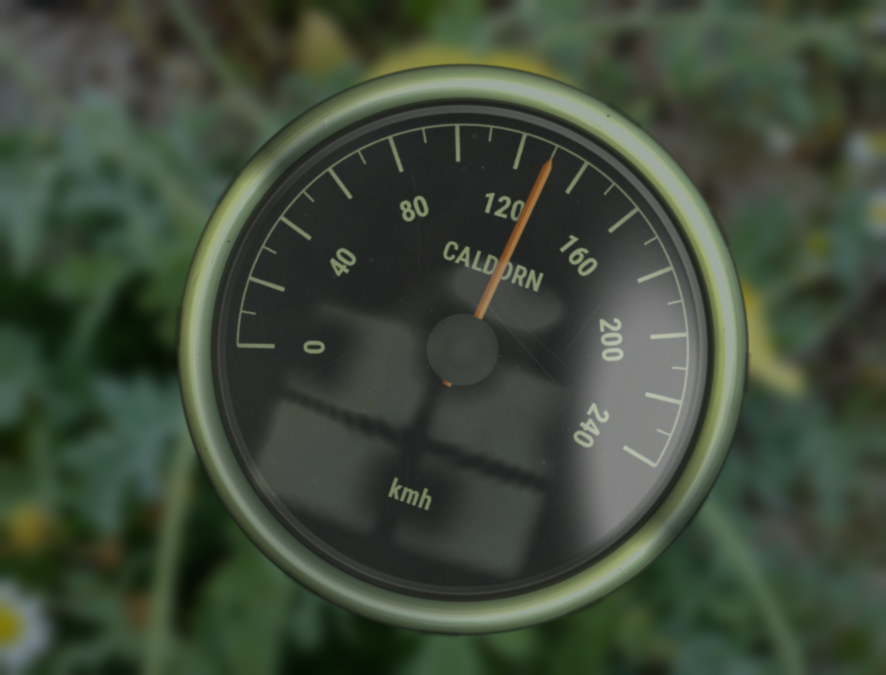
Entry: 130 km/h
